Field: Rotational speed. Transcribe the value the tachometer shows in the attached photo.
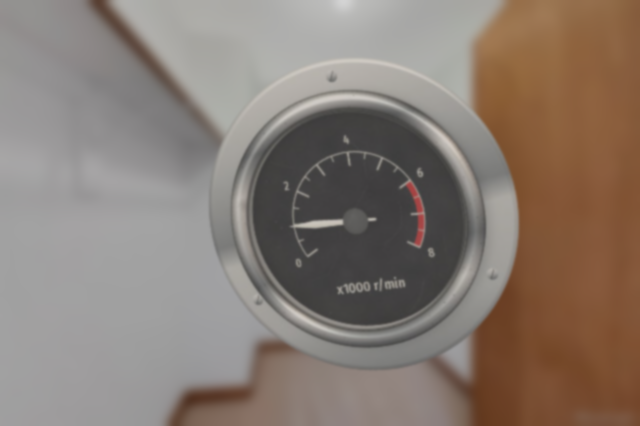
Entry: 1000 rpm
